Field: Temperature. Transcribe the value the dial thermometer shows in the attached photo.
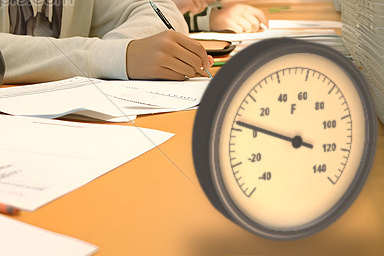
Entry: 4 °F
